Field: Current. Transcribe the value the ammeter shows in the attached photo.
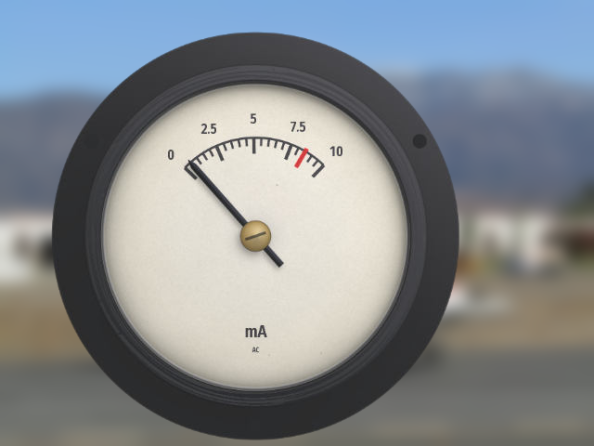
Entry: 0.5 mA
